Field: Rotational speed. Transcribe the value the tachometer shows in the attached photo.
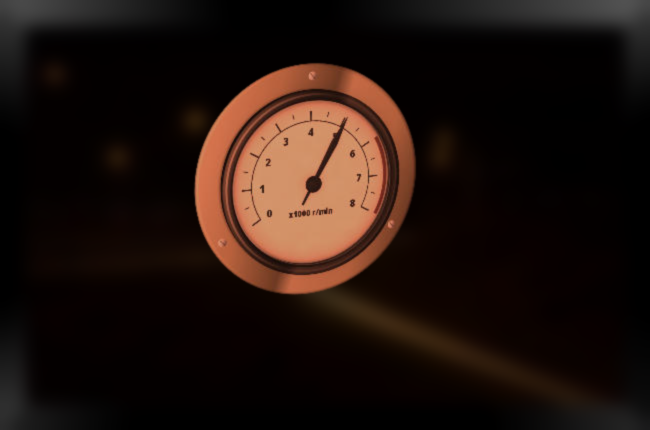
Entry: 5000 rpm
